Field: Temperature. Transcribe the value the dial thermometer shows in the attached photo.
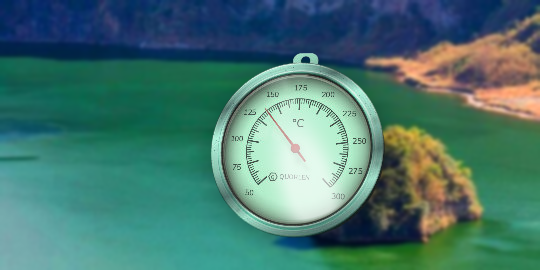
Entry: 137.5 °C
